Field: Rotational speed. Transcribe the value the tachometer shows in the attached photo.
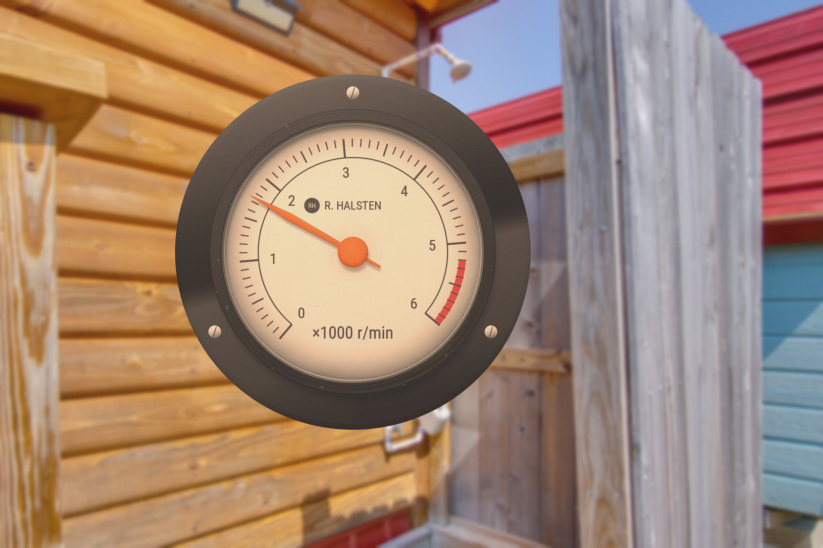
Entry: 1750 rpm
